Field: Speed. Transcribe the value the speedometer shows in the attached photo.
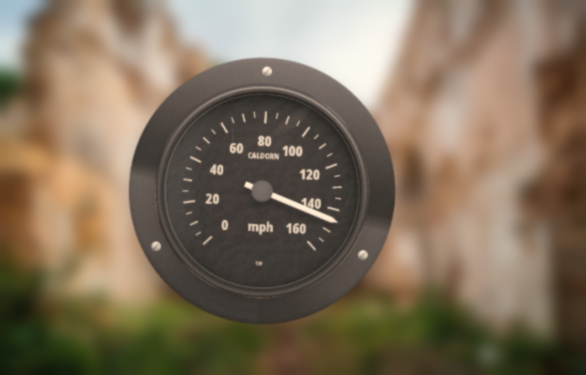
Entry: 145 mph
